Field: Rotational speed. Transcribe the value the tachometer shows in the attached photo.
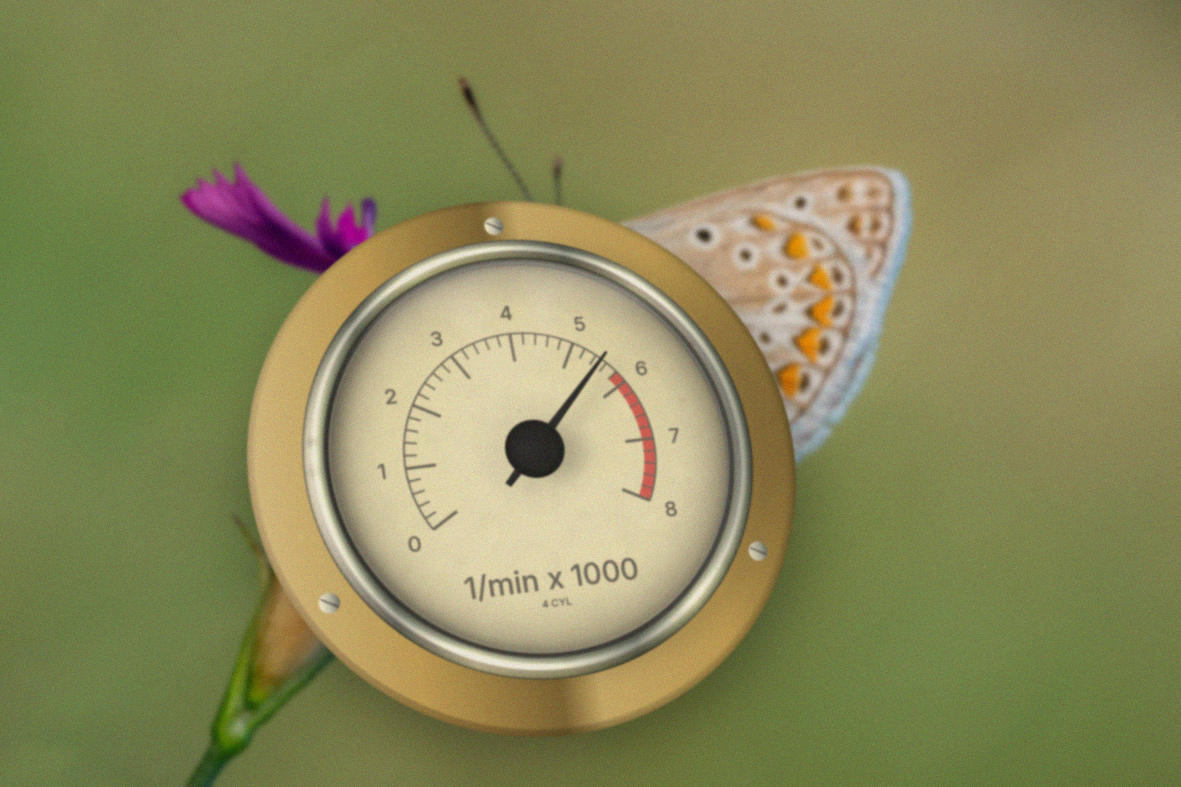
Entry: 5500 rpm
